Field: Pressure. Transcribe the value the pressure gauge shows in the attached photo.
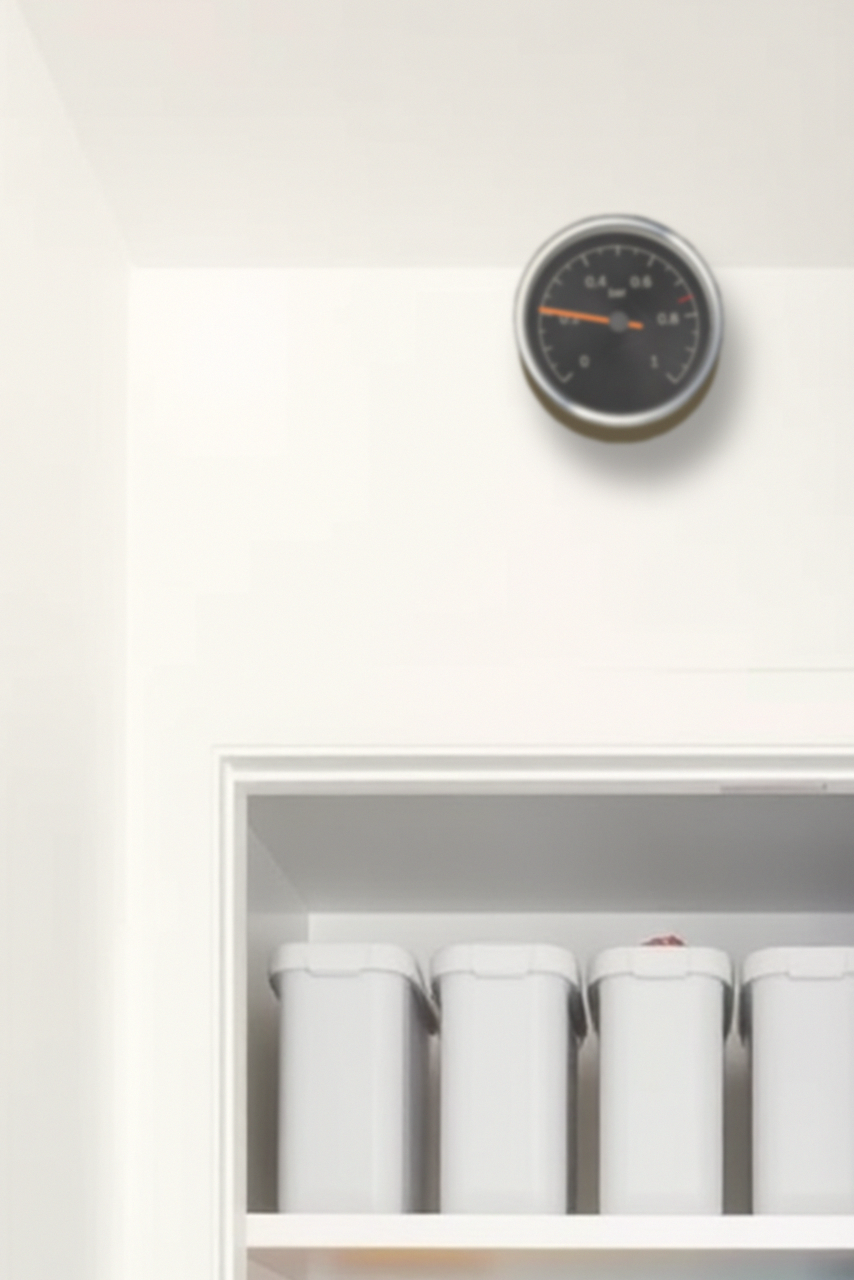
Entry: 0.2 bar
